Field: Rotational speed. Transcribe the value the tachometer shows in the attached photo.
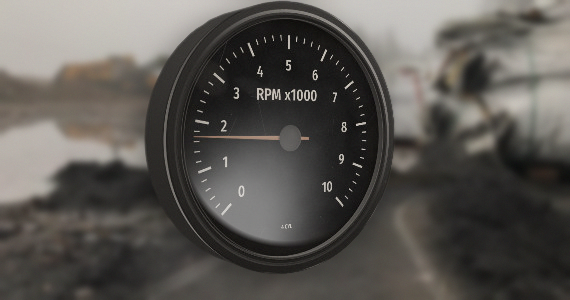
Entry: 1700 rpm
